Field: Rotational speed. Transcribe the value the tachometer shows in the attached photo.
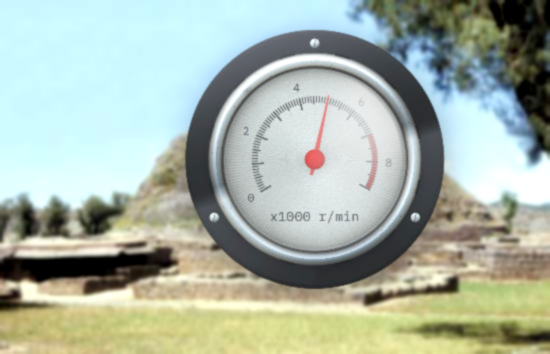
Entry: 5000 rpm
